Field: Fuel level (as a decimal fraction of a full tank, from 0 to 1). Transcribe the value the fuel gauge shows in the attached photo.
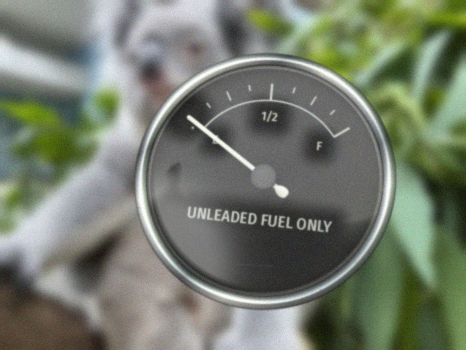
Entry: 0
